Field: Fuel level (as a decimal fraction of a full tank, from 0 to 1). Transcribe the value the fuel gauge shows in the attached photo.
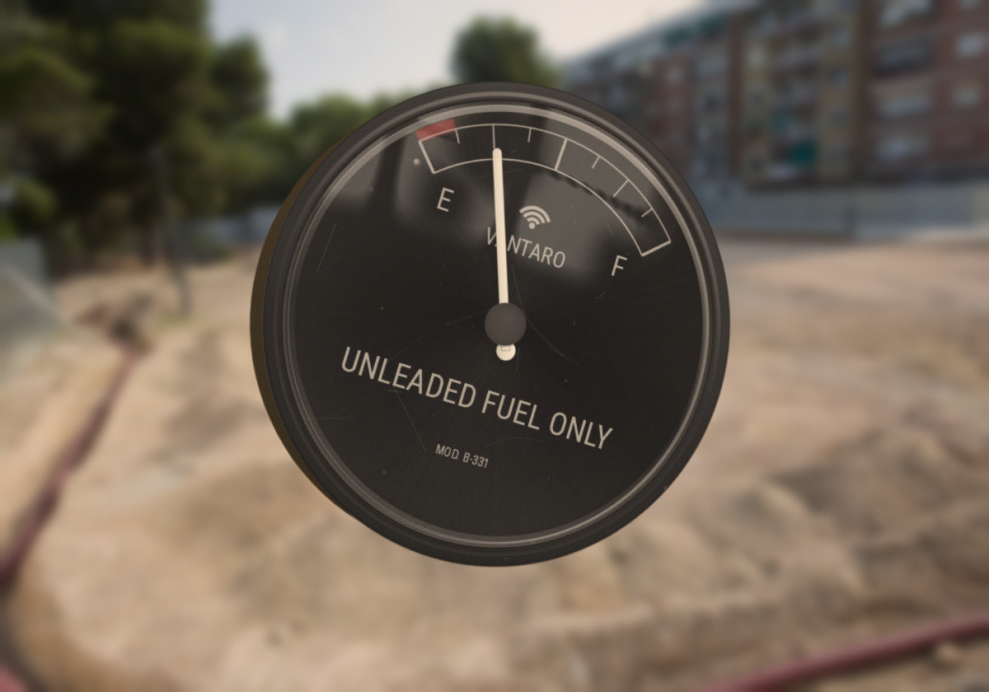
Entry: 0.25
